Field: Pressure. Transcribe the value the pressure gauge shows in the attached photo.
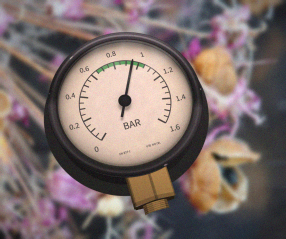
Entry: 0.95 bar
